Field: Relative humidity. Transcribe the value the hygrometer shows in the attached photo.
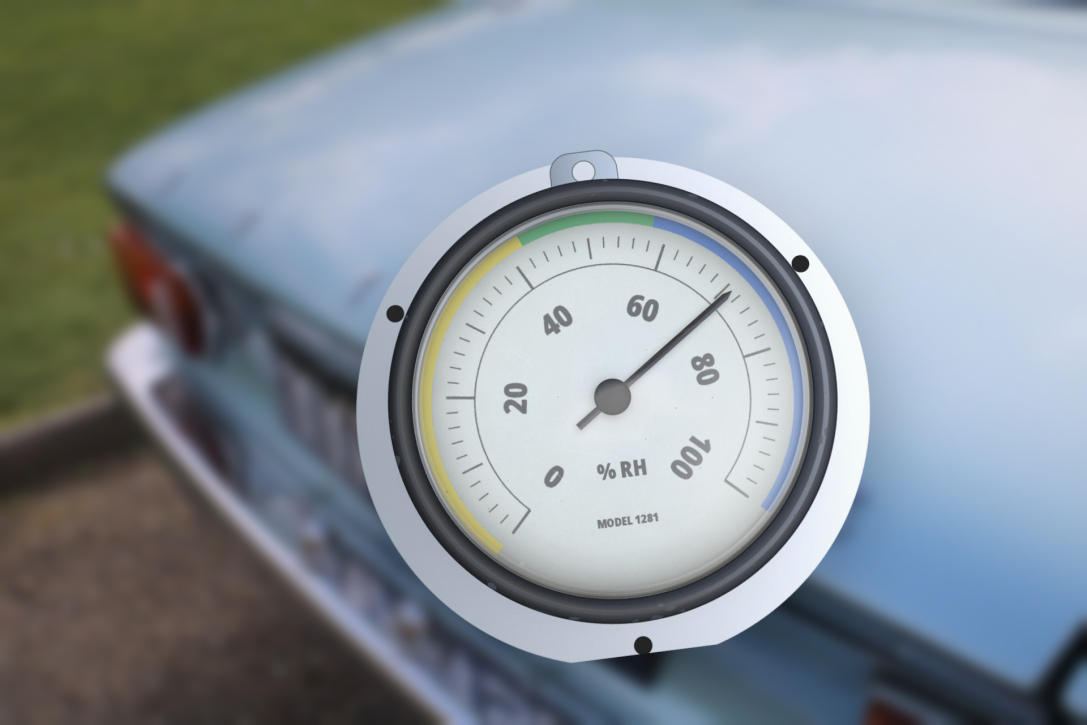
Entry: 71 %
